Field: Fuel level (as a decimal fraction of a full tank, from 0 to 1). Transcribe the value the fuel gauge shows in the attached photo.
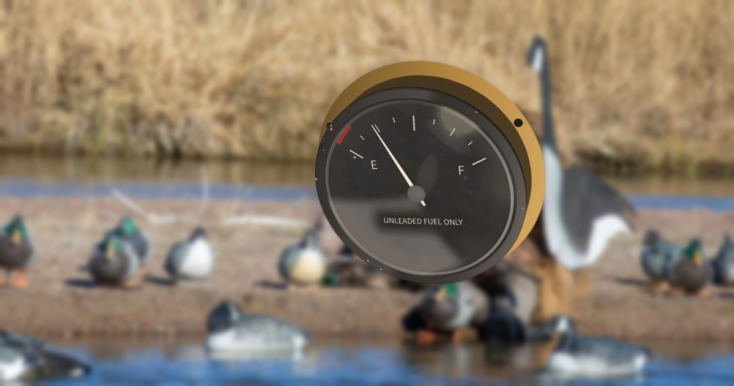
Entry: 0.25
